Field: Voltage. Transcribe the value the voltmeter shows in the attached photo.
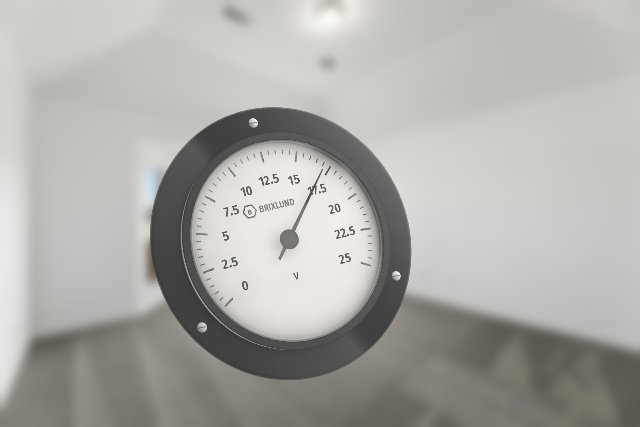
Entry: 17 V
